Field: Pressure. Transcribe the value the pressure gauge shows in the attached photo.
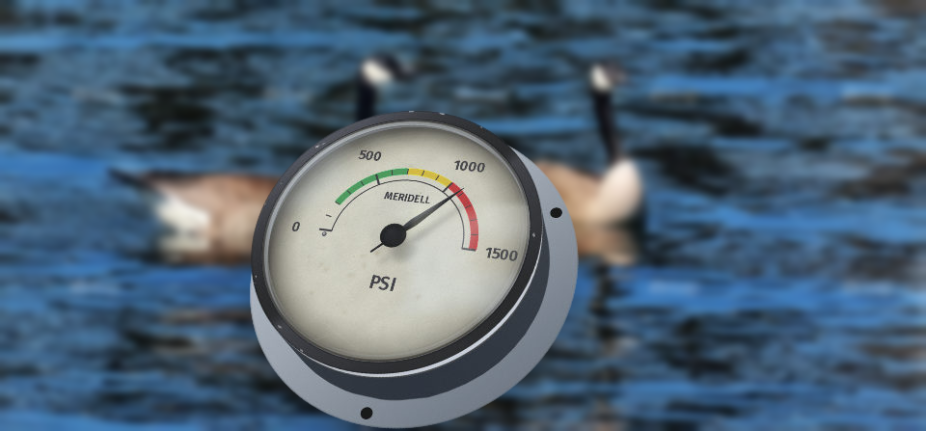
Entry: 1100 psi
